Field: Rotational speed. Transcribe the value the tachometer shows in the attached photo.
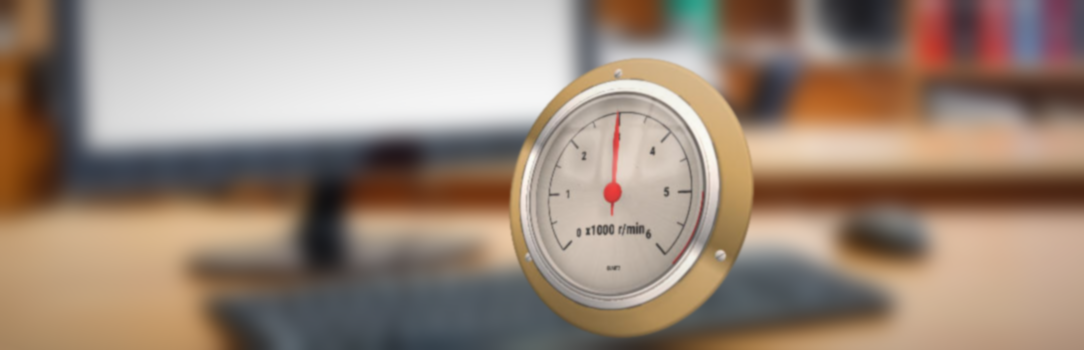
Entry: 3000 rpm
